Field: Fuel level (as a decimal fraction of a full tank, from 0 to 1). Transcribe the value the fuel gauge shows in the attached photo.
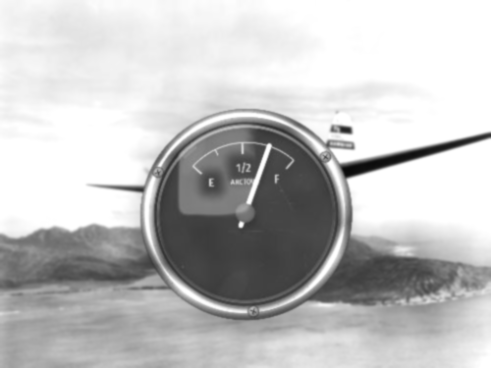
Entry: 0.75
